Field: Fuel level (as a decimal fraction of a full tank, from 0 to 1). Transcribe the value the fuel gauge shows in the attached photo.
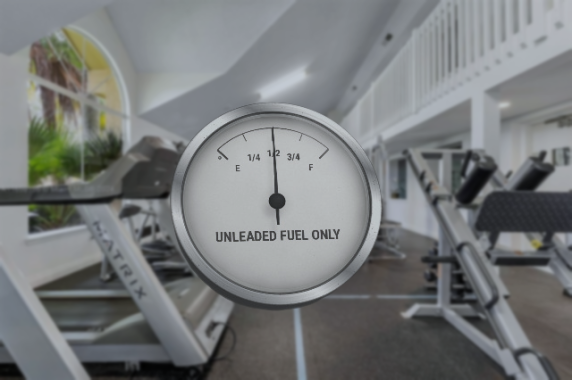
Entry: 0.5
